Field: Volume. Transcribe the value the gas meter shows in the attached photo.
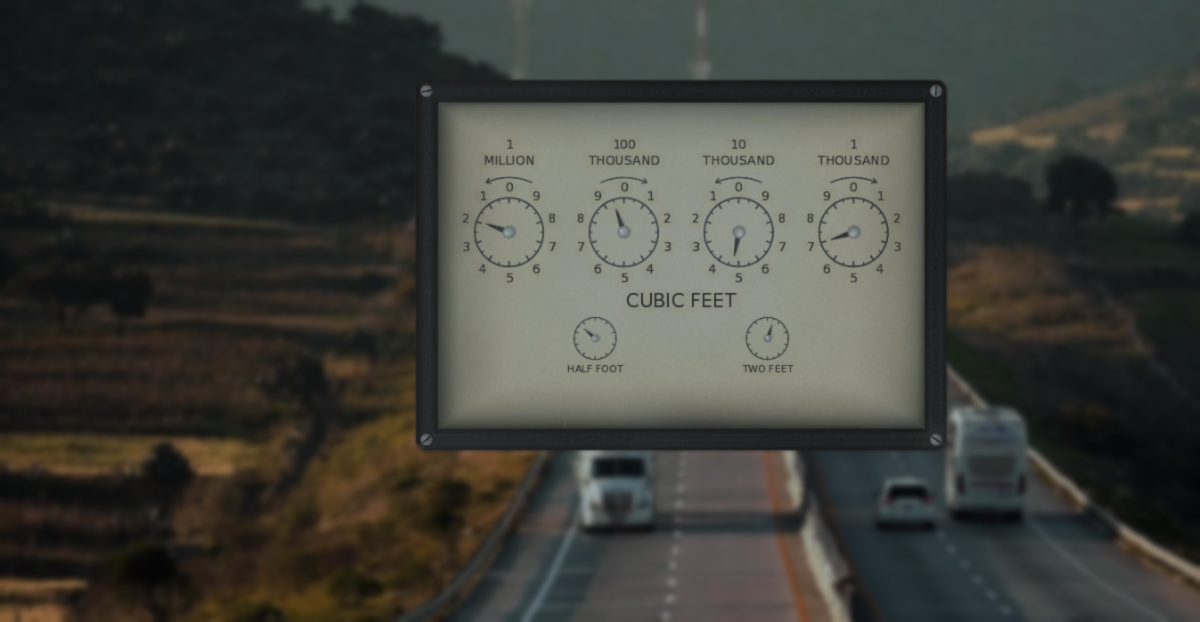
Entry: 194700 ft³
